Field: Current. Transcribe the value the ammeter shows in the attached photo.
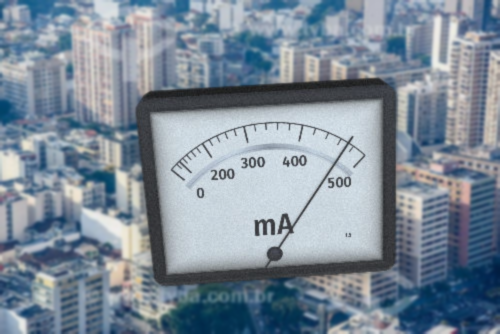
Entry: 470 mA
